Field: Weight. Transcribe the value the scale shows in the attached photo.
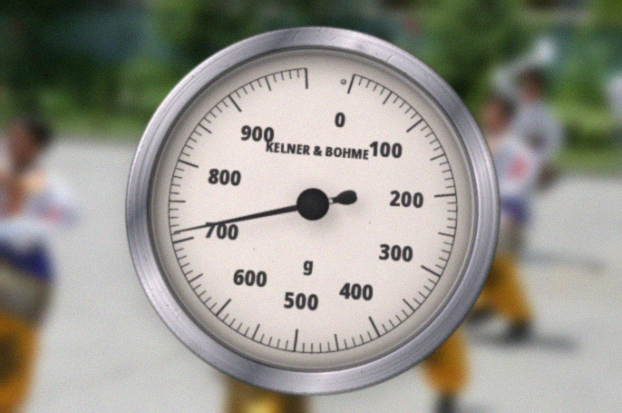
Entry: 710 g
